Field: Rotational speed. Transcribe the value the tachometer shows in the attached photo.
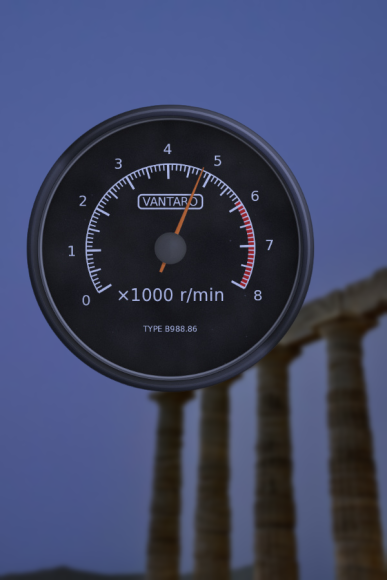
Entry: 4800 rpm
